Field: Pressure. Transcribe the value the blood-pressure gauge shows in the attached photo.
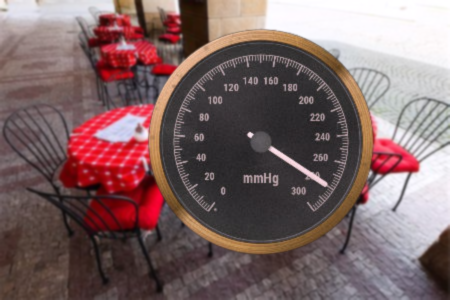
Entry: 280 mmHg
